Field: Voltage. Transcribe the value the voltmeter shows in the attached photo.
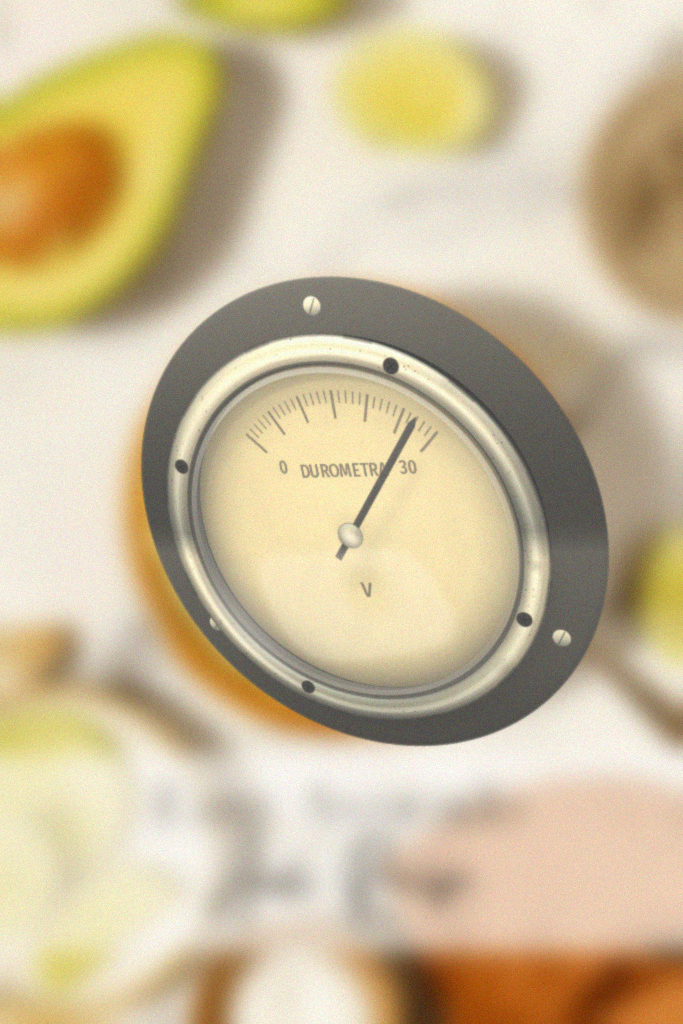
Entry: 27 V
